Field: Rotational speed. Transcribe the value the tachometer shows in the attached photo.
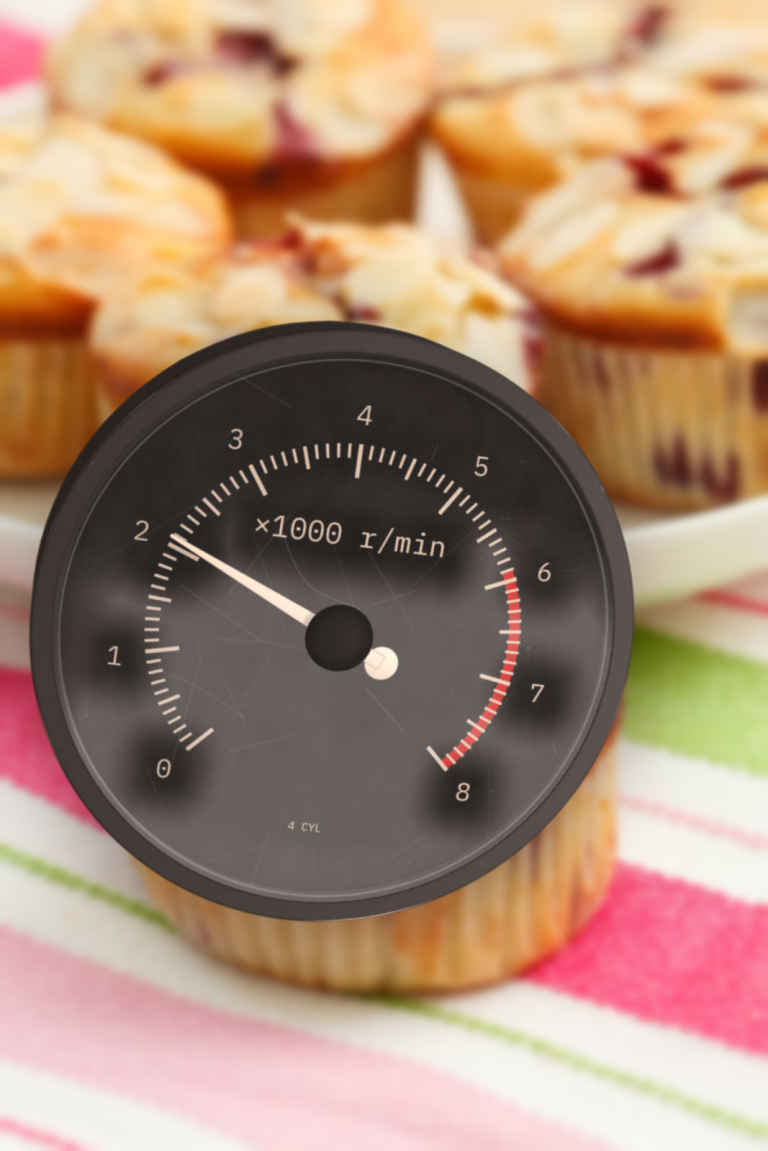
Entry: 2100 rpm
